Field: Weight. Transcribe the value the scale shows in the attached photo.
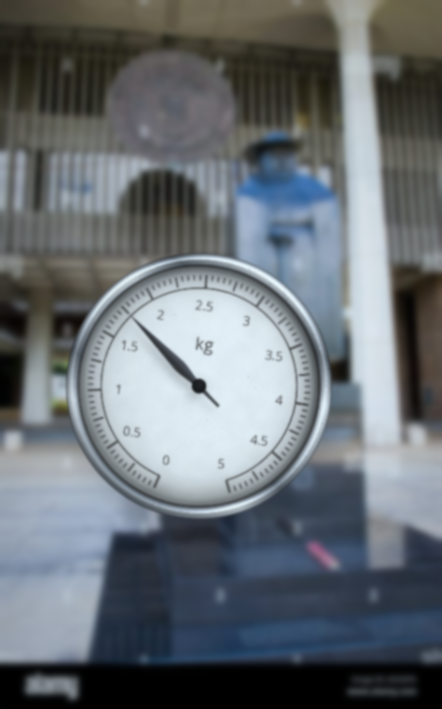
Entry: 1.75 kg
